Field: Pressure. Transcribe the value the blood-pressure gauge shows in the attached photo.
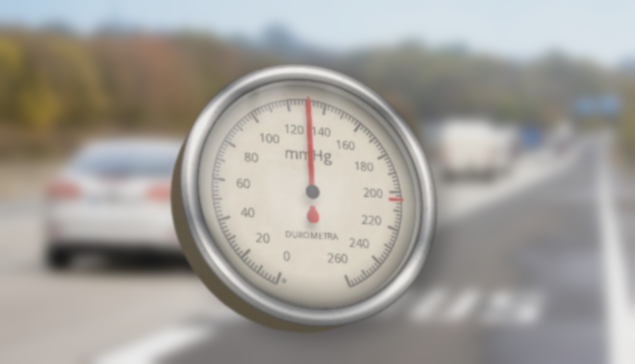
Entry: 130 mmHg
